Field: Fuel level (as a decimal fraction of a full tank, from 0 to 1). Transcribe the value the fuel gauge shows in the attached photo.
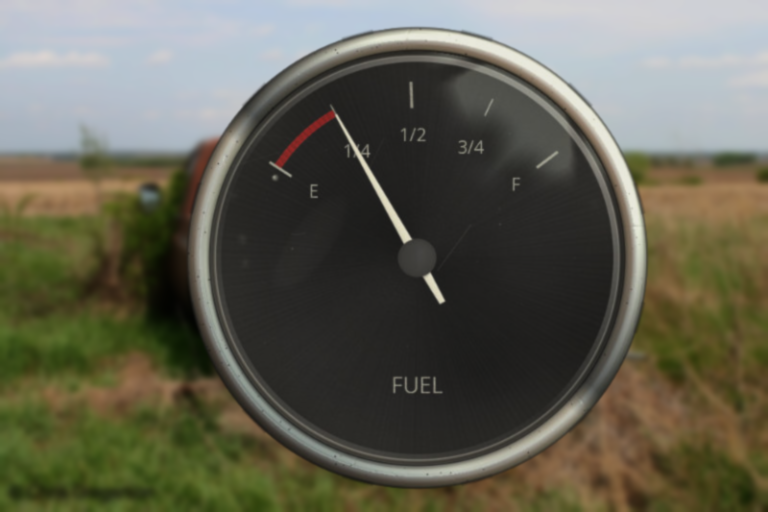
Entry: 0.25
